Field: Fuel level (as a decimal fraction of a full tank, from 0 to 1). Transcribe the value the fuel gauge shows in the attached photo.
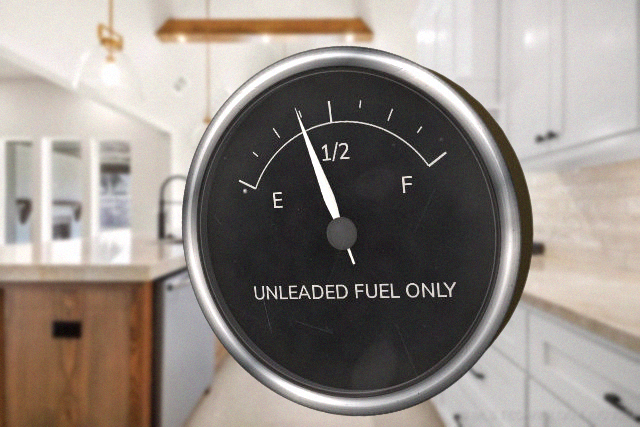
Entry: 0.375
